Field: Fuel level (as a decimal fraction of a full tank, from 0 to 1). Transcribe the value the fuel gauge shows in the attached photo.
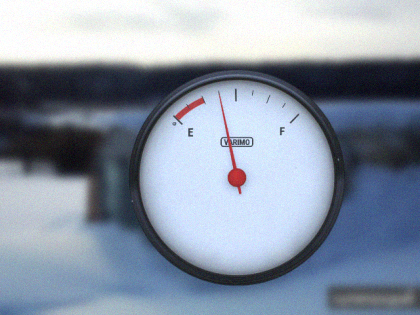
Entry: 0.375
